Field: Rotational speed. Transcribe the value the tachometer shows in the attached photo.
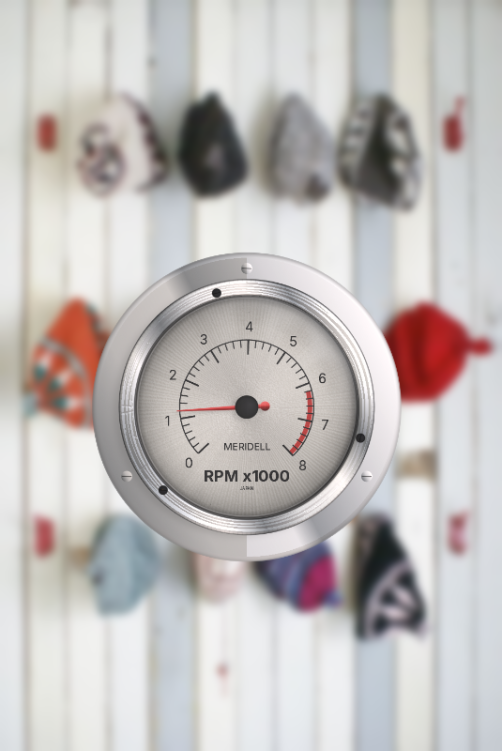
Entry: 1200 rpm
